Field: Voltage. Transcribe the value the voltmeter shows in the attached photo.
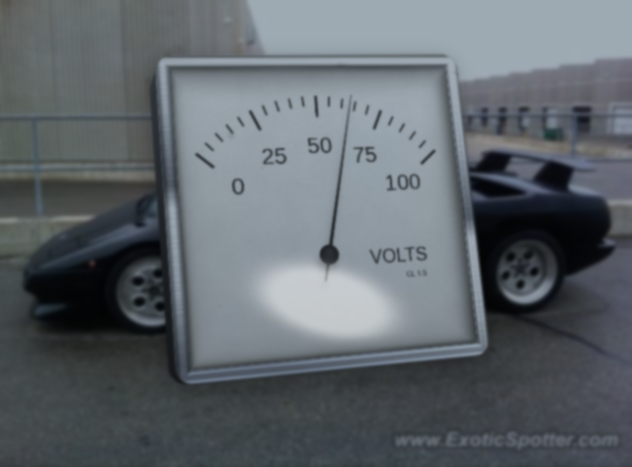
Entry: 62.5 V
